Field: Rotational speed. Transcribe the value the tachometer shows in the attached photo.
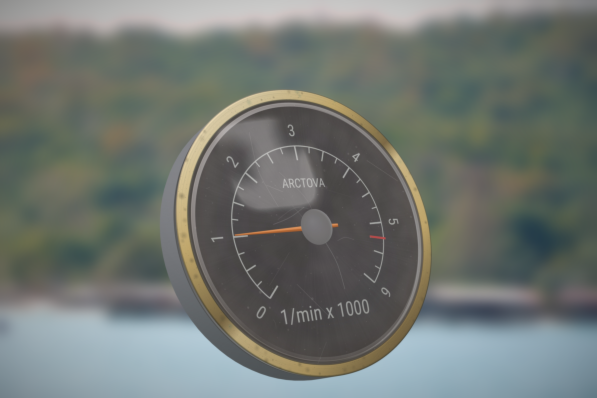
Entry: 1000 rpm
